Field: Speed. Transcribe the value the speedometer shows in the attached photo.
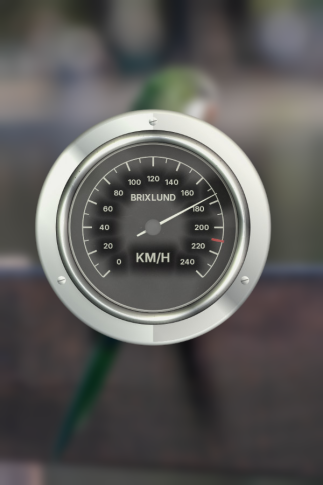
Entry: 175 km/h
